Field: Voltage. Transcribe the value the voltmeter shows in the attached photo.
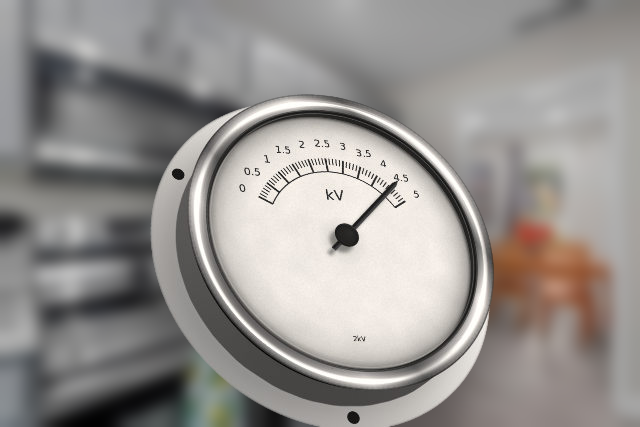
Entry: 4.5 kV
